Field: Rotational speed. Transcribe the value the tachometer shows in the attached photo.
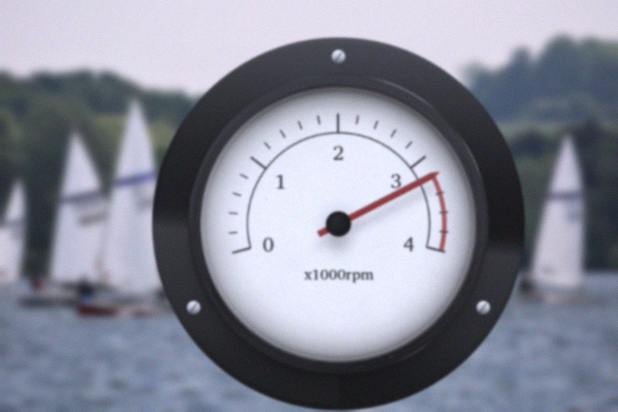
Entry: 3200 rpm
